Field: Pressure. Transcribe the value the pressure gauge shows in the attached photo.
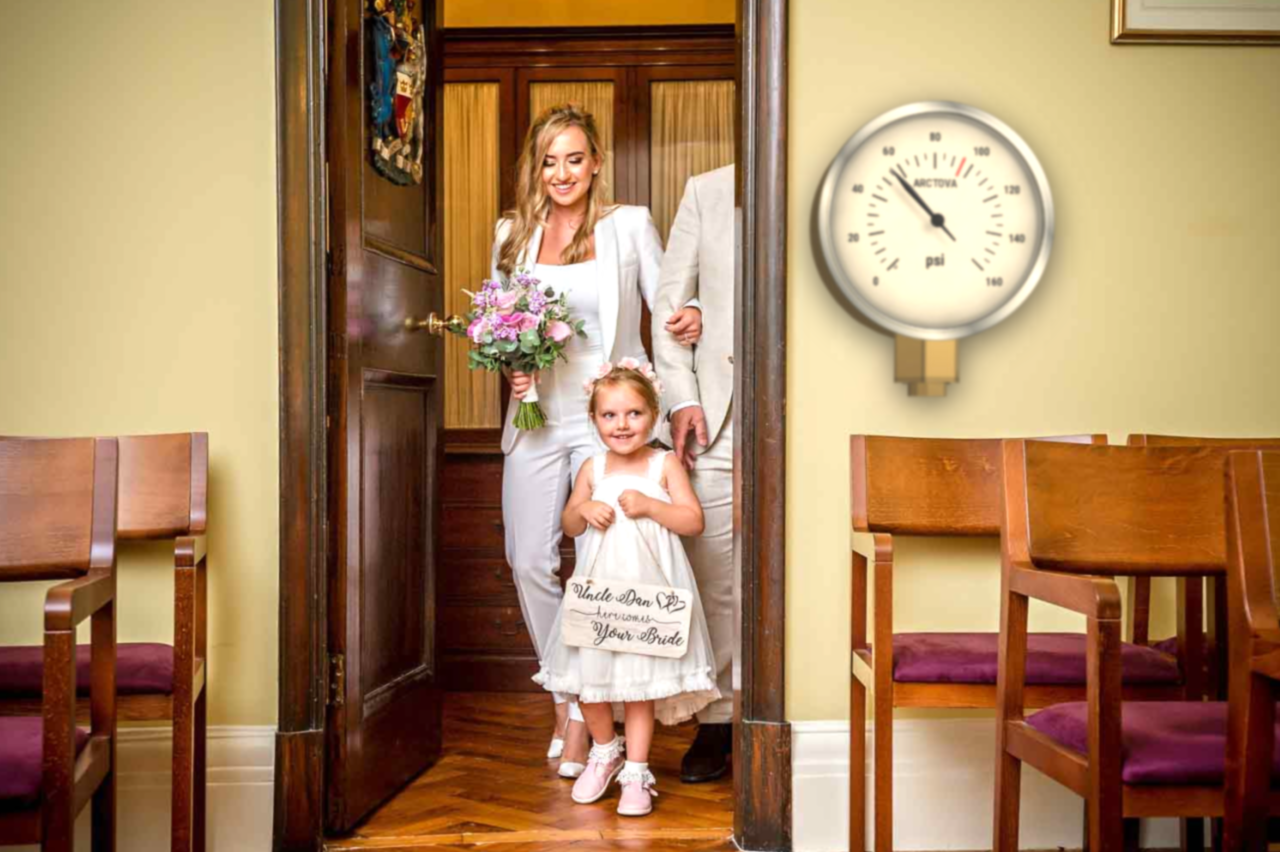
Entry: 55 psi
